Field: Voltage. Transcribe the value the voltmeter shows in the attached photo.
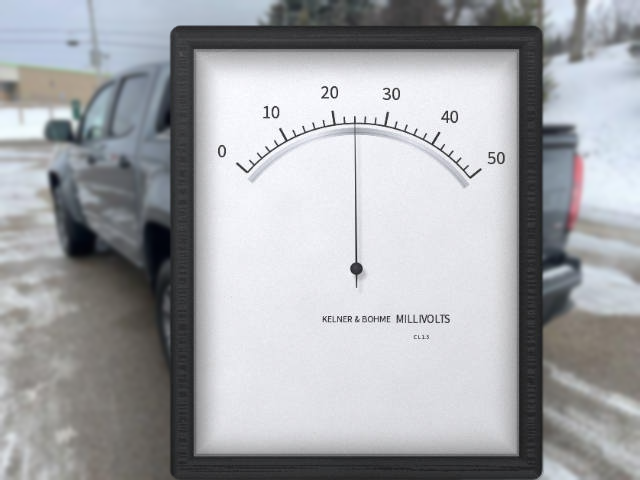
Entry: 24 mV
